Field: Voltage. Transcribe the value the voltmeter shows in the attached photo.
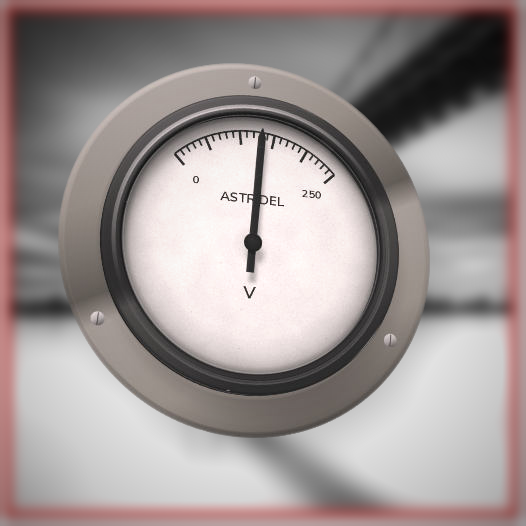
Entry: 130 V
